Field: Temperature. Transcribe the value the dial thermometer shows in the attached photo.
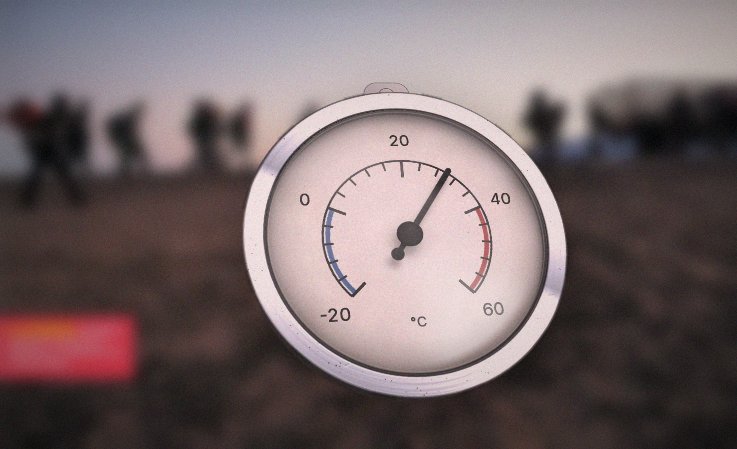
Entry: 30 °C
